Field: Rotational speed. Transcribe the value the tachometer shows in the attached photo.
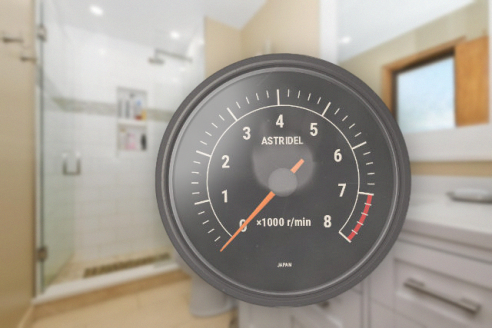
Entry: 0 rpm
